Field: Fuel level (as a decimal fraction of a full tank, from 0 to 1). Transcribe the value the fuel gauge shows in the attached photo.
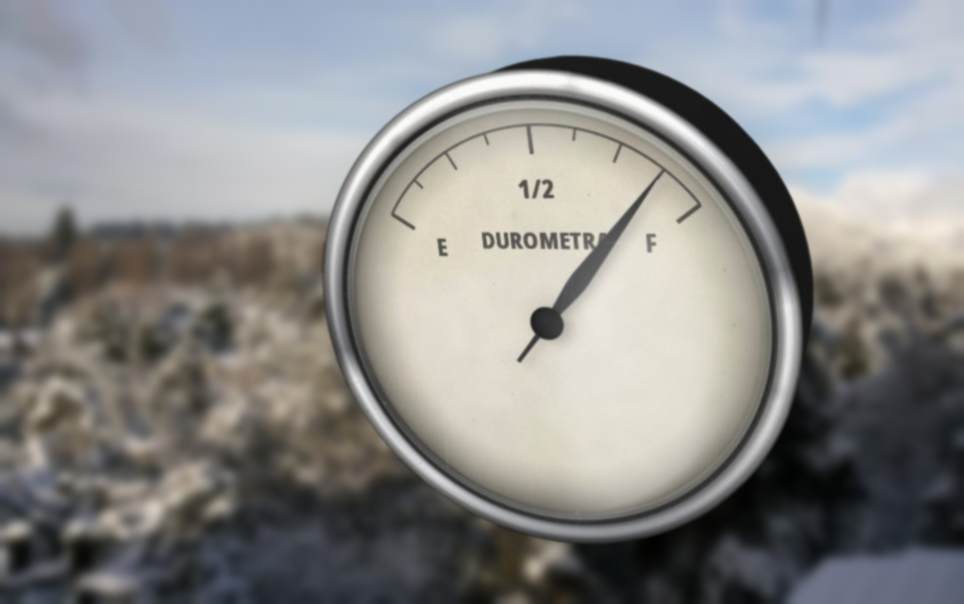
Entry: 0.875
